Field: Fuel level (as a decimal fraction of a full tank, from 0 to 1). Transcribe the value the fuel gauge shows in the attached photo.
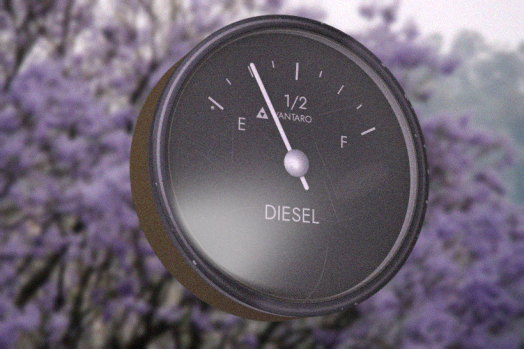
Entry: 0.25
